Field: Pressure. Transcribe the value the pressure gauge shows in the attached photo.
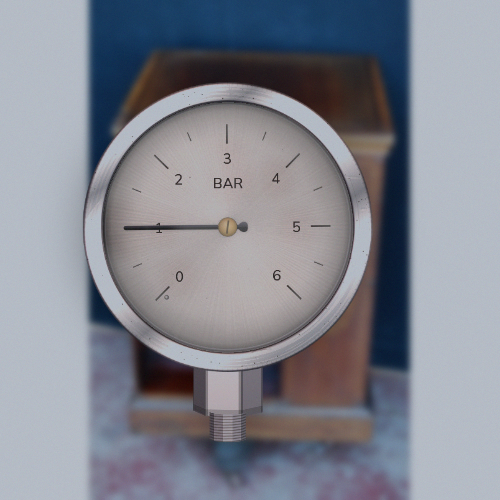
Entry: 1 bar
